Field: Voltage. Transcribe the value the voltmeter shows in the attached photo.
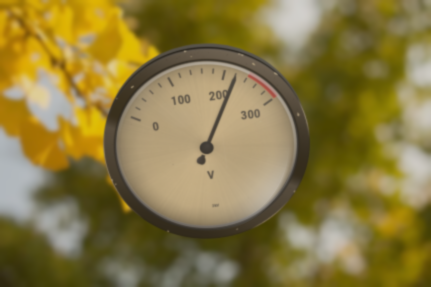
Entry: 220 V
